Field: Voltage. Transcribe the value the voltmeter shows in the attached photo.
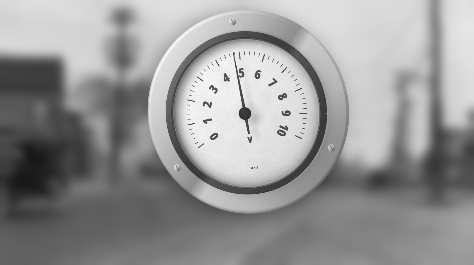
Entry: 4.8 V
